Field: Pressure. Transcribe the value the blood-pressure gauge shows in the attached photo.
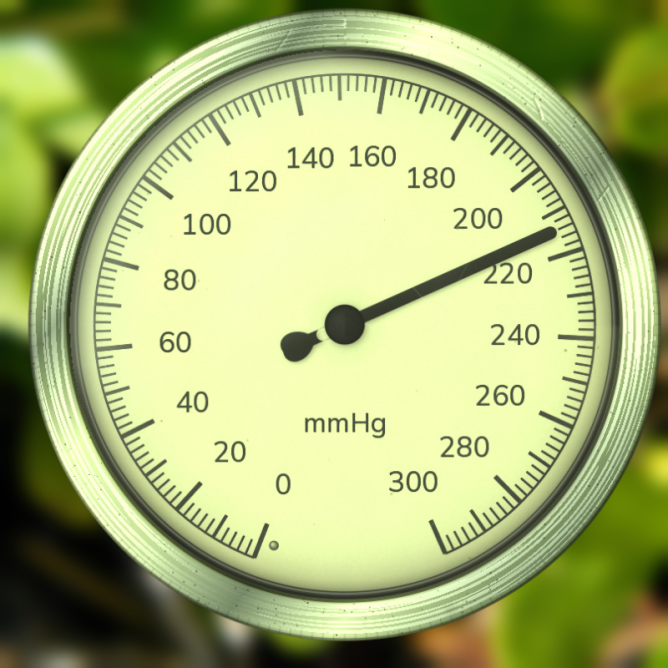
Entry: 214 mmHg
